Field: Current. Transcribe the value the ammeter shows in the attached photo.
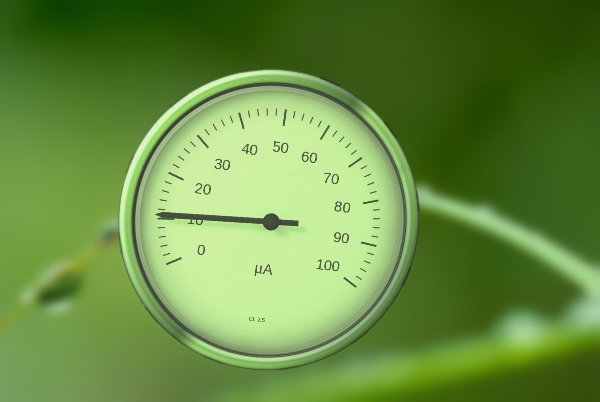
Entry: 11 µA
